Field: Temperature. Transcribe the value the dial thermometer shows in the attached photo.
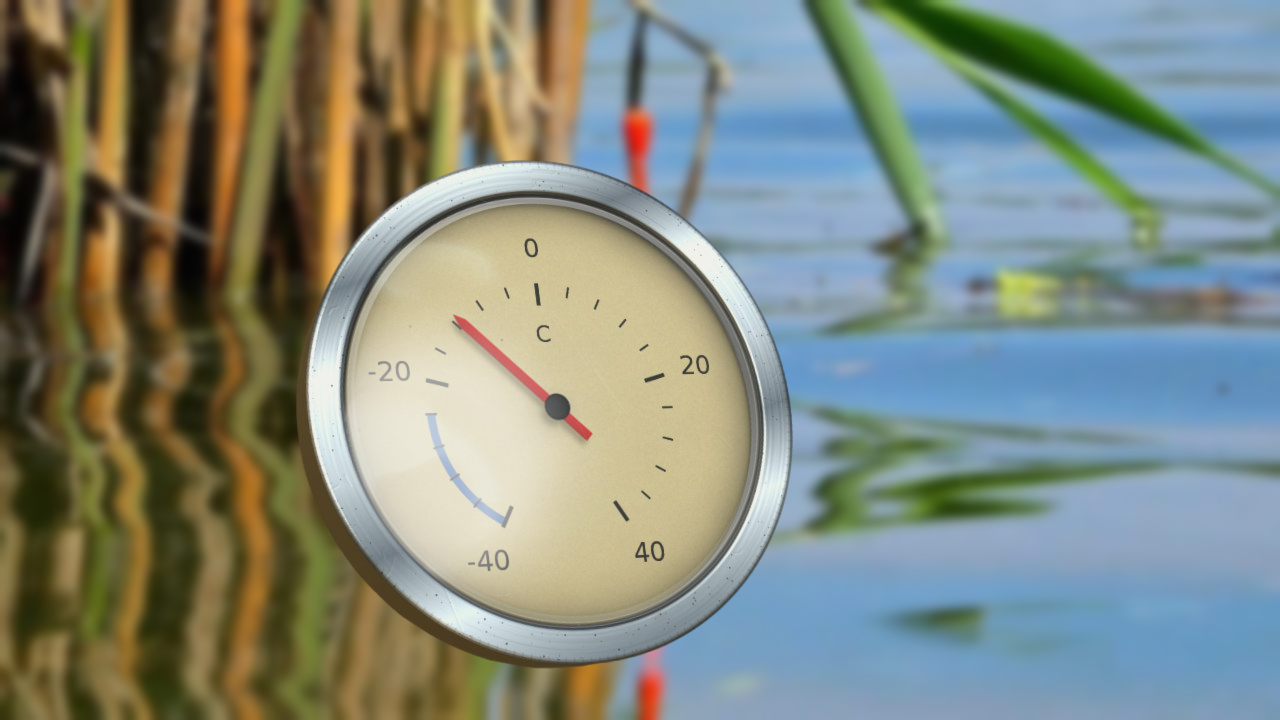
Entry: -12 °C
